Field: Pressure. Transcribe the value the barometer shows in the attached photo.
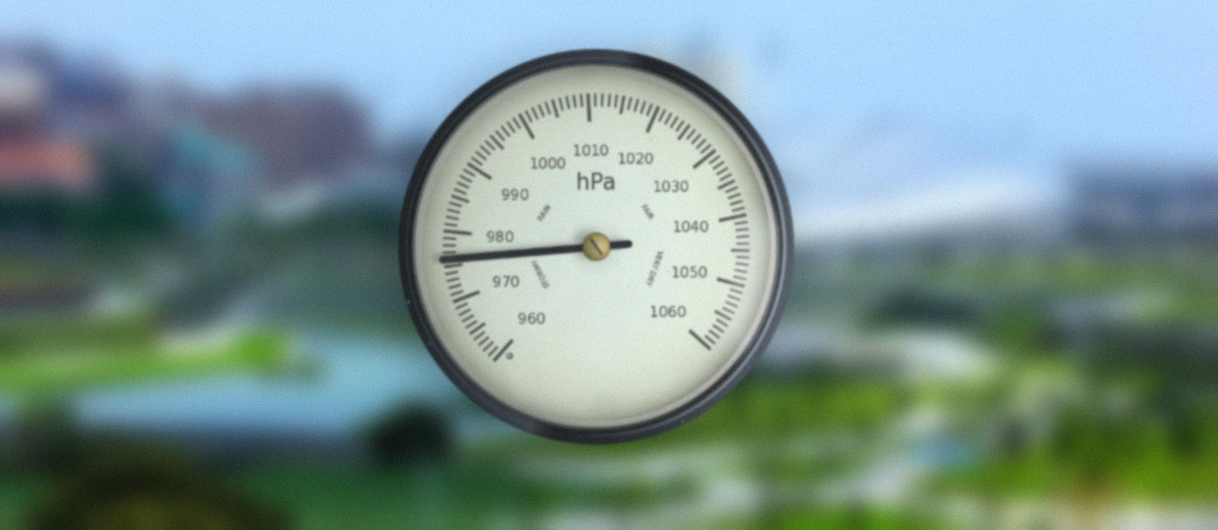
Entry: 976 hPa
